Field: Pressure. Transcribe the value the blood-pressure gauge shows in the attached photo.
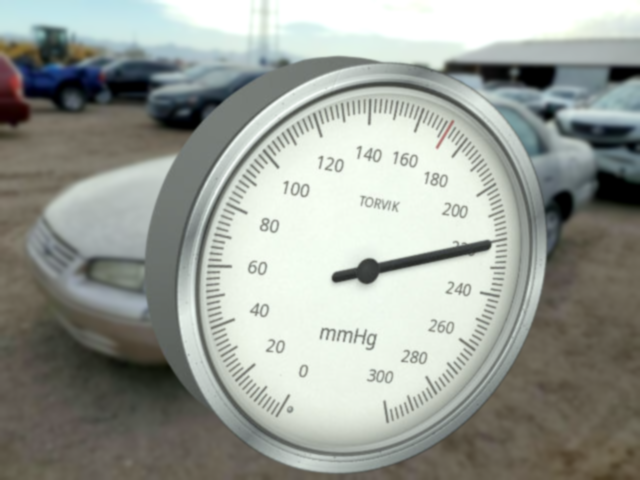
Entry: 220 mmHg
